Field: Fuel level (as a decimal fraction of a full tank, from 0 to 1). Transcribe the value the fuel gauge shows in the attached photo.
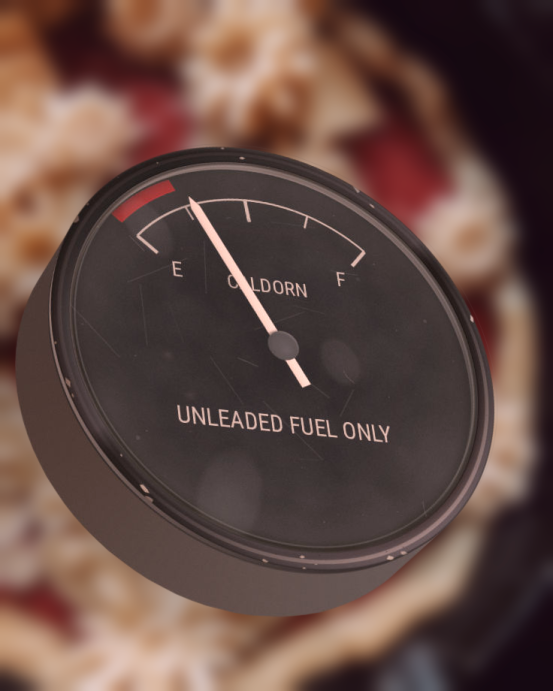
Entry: 0.25
